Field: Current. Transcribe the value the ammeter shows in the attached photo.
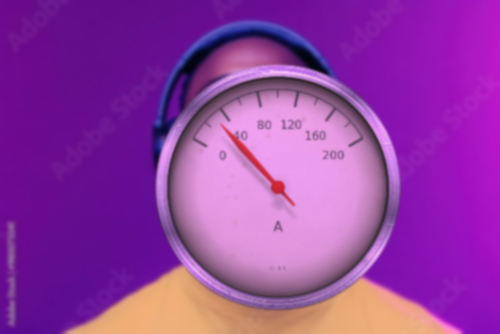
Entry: 30 A
